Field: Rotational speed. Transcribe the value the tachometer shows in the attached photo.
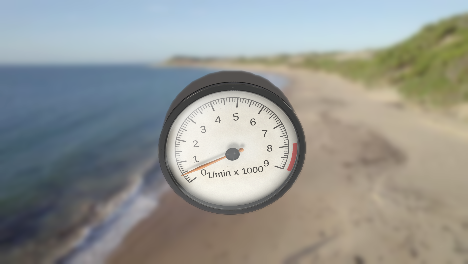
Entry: 500 rpm
